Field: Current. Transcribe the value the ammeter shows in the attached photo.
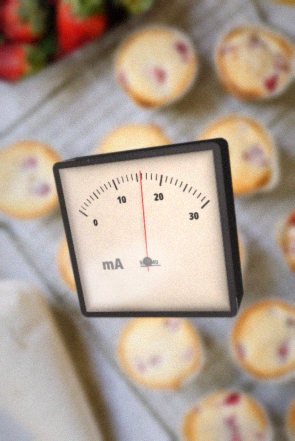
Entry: 16 mA
